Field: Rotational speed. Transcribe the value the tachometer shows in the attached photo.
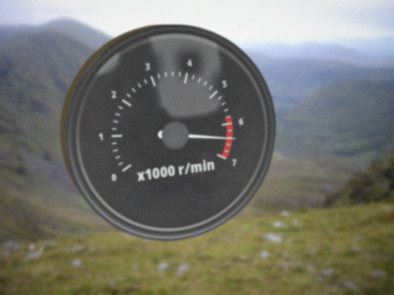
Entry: 6400 rpm
